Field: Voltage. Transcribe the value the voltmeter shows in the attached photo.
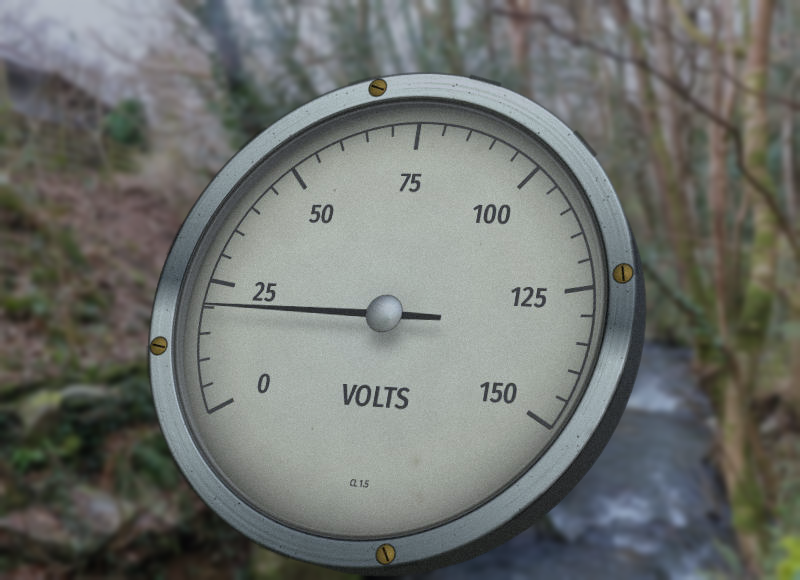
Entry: 20 V
